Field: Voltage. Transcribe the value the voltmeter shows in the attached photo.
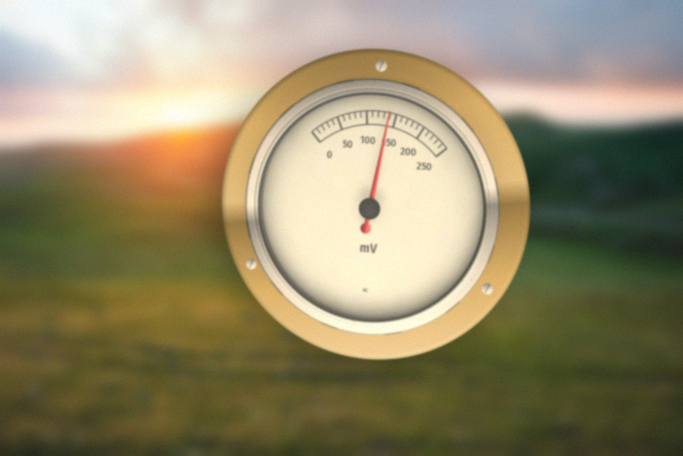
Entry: 140 mV
